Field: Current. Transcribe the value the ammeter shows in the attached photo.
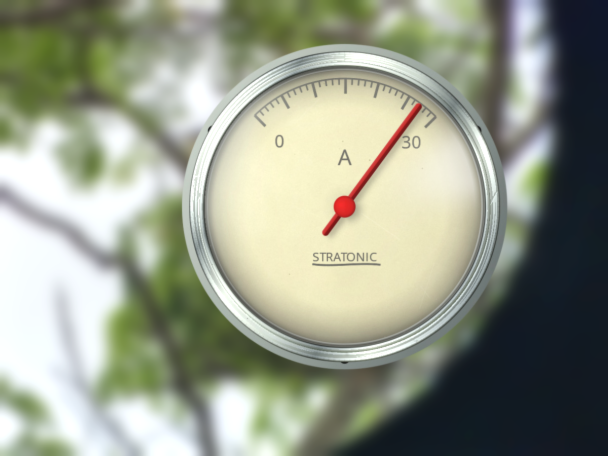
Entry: 27 A
